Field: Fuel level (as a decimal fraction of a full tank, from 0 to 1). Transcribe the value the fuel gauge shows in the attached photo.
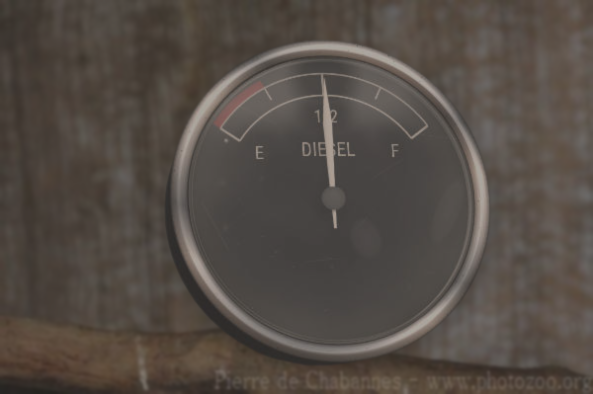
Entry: 0.5
